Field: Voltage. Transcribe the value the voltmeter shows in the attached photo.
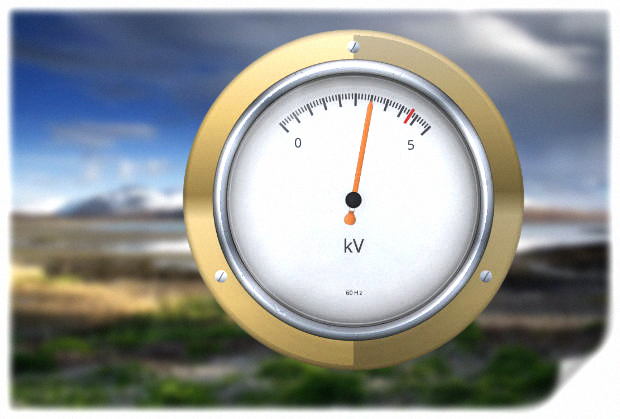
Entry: 3 kV
